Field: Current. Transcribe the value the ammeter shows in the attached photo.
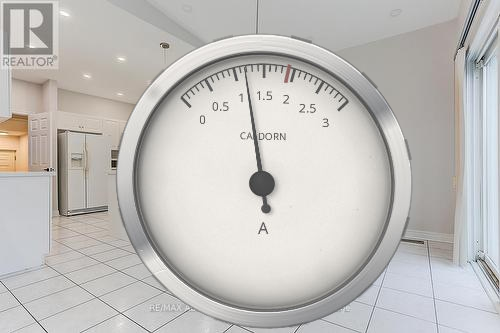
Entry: 1.2 A
